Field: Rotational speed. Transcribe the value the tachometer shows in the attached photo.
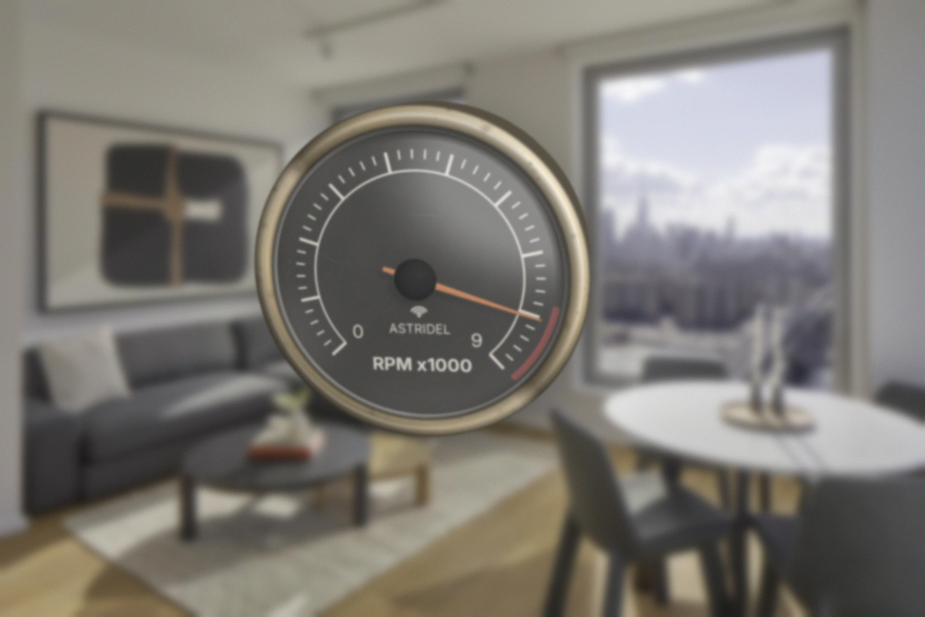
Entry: 8000 rpm
